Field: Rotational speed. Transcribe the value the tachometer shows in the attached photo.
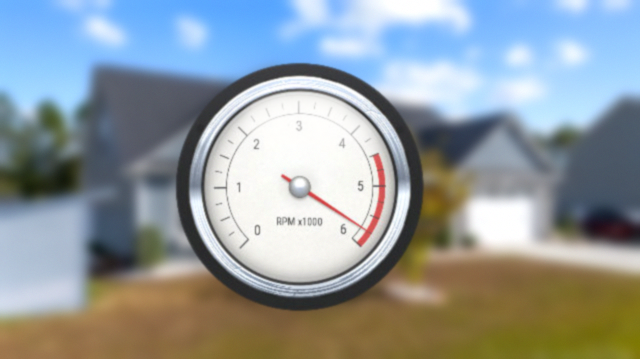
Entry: 5750 rpm
